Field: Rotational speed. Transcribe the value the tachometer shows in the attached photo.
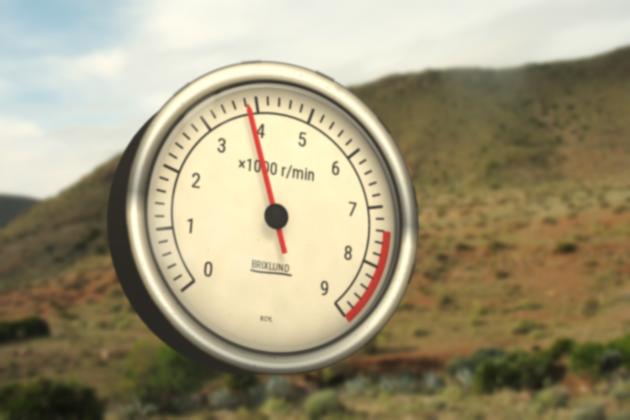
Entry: 3800 rpm
